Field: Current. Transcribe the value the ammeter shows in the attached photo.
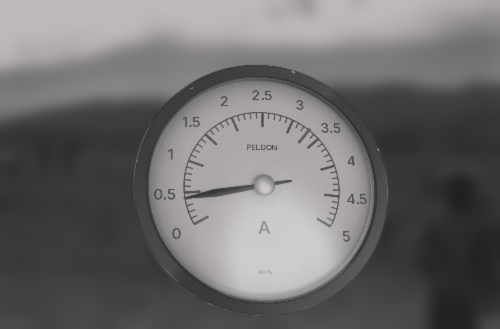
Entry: 0.4 A
